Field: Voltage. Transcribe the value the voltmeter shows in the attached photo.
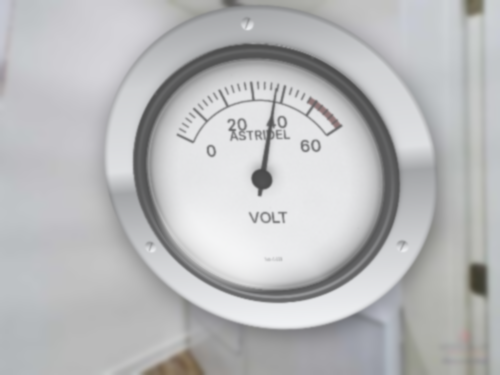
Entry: 38 V
